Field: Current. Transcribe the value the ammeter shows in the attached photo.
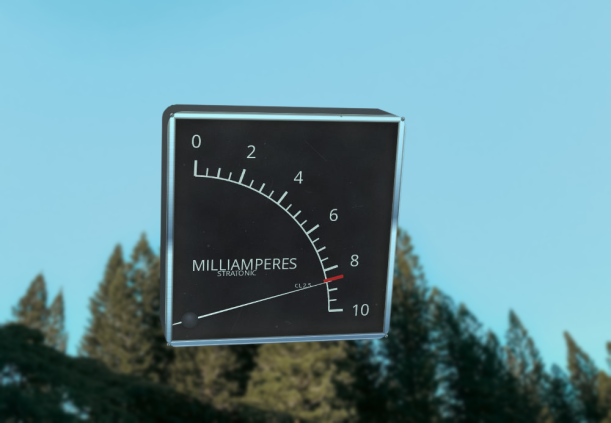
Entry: 8.5 mA
